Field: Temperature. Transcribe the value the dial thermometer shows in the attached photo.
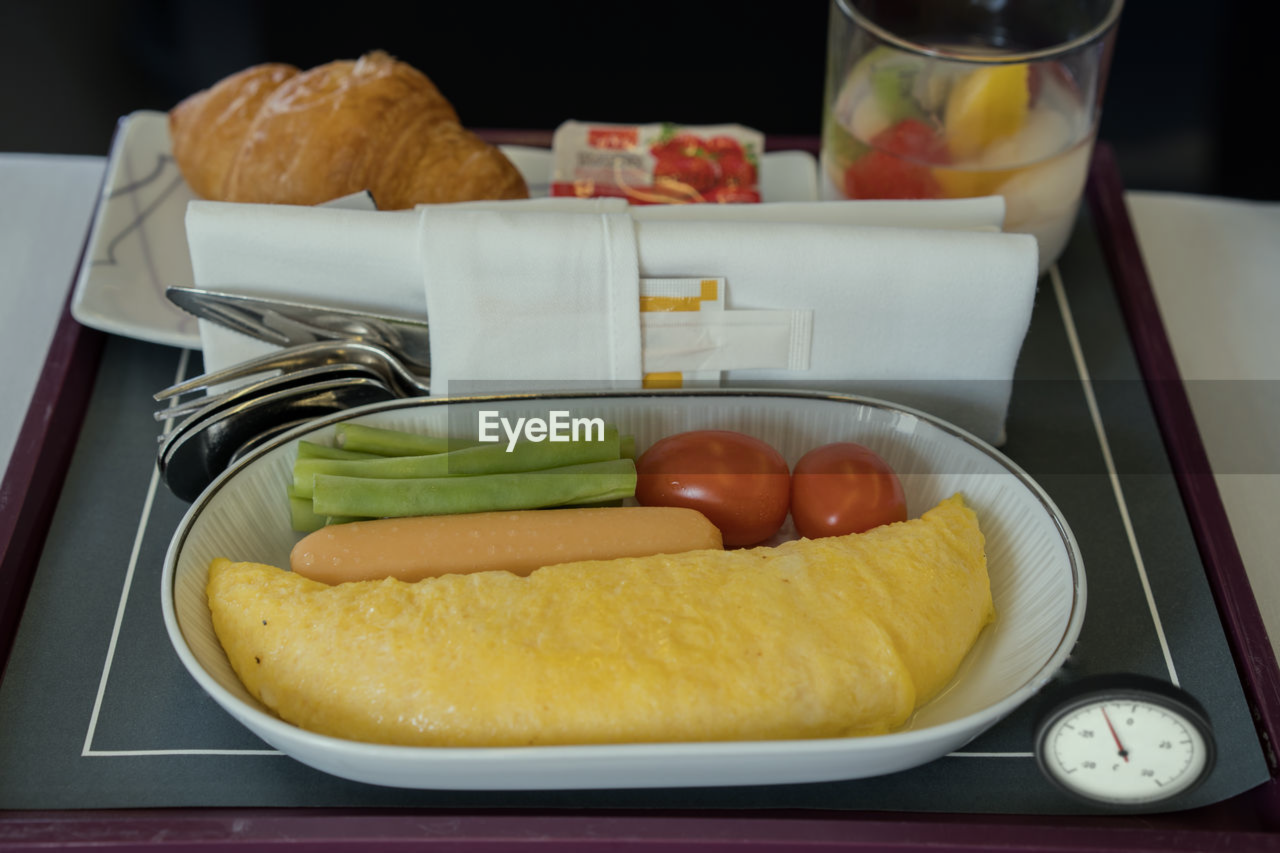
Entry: -10 °C
